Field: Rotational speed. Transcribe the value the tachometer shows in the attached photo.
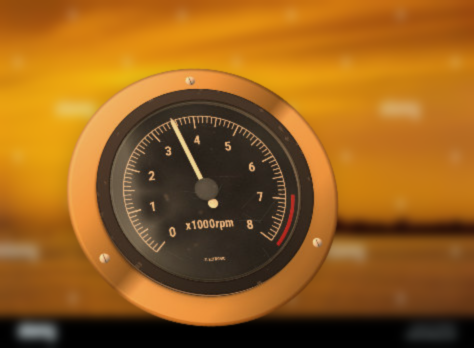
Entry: 3500 rpm
